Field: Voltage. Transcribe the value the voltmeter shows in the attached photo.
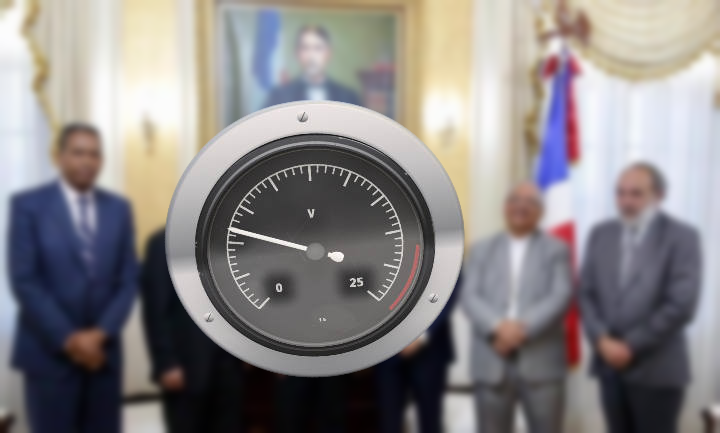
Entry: 6 V
